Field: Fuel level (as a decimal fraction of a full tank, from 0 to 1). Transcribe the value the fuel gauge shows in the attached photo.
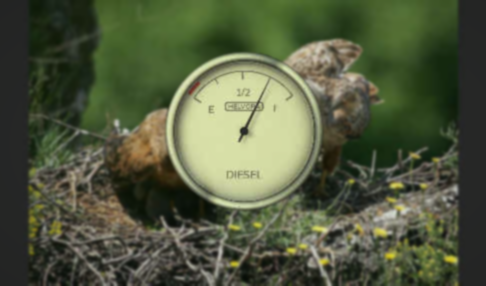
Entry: 0.75
